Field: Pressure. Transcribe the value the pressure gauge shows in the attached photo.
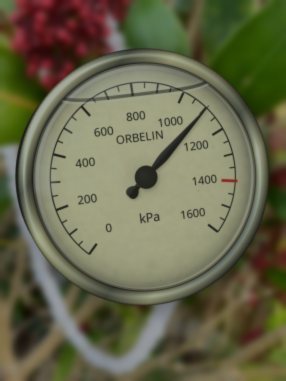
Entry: 1100 kPa
